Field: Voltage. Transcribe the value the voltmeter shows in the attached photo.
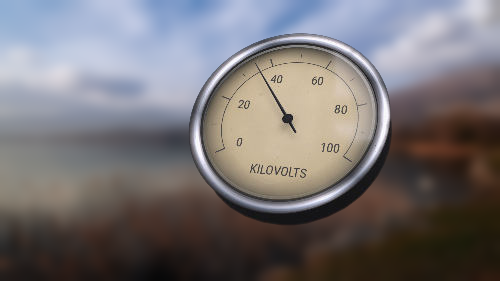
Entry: 35 kV
